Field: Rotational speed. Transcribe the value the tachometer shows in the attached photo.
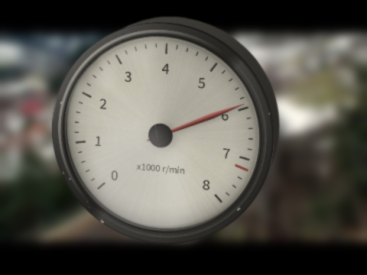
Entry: 5900 rpm
